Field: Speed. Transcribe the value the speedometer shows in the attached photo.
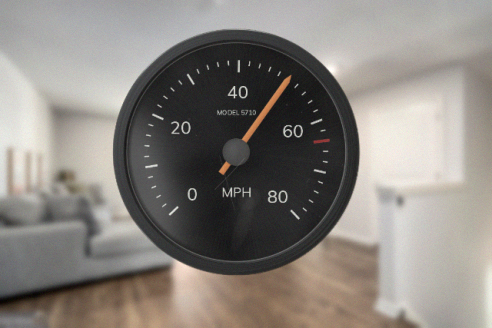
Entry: 50 mph
